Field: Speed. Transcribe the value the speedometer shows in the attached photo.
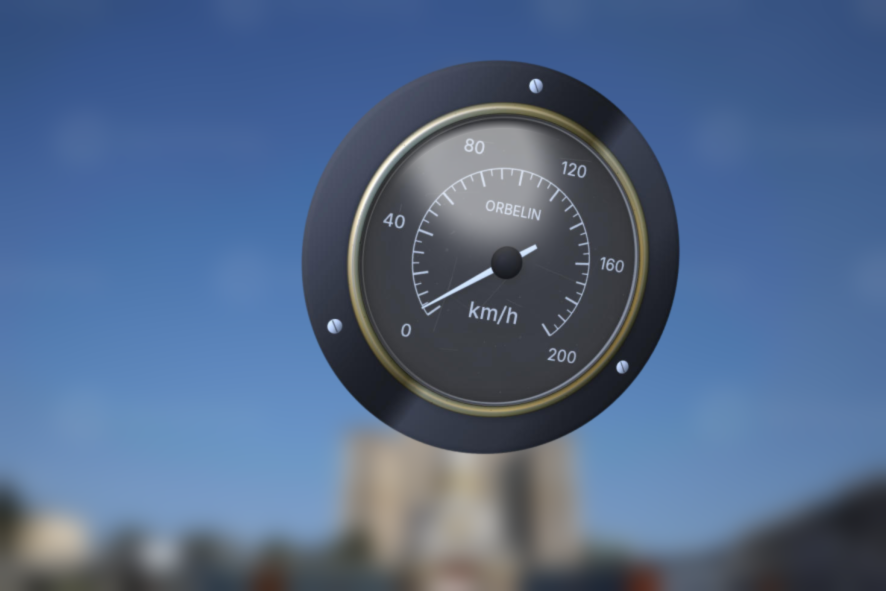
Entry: 5 km/h
